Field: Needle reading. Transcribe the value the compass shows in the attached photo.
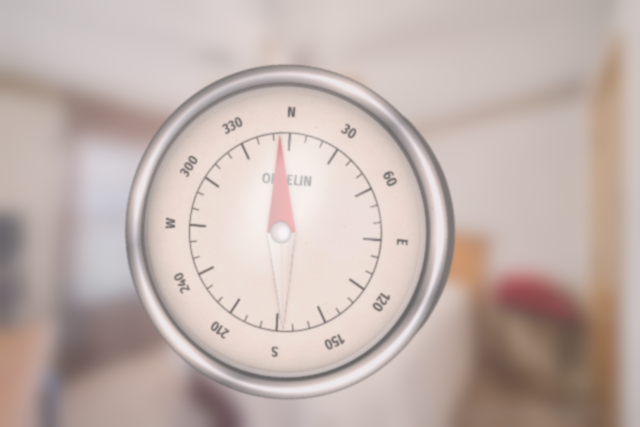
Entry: 355 °
